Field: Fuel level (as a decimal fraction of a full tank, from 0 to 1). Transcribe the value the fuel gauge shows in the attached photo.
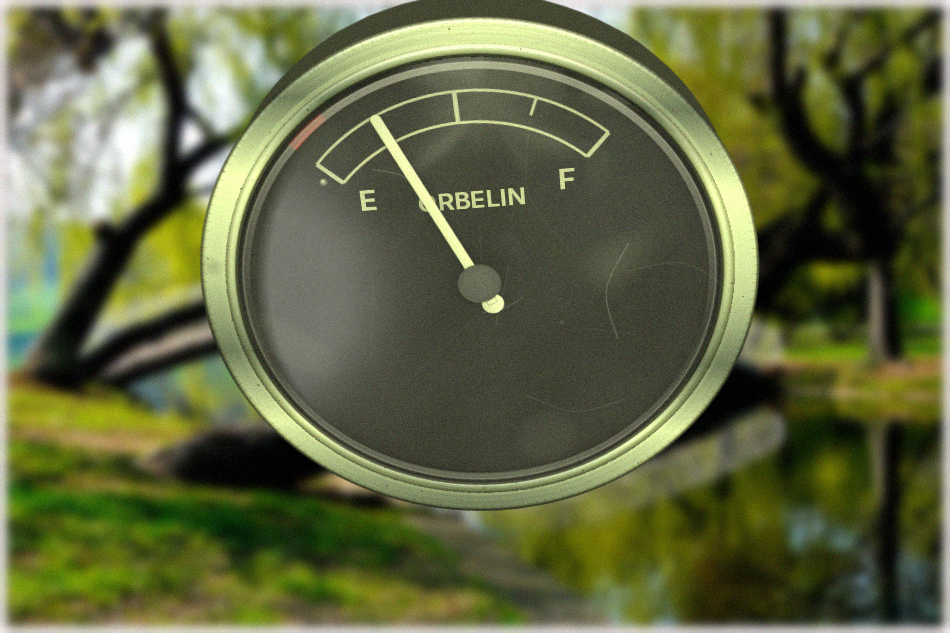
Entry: 0.25
